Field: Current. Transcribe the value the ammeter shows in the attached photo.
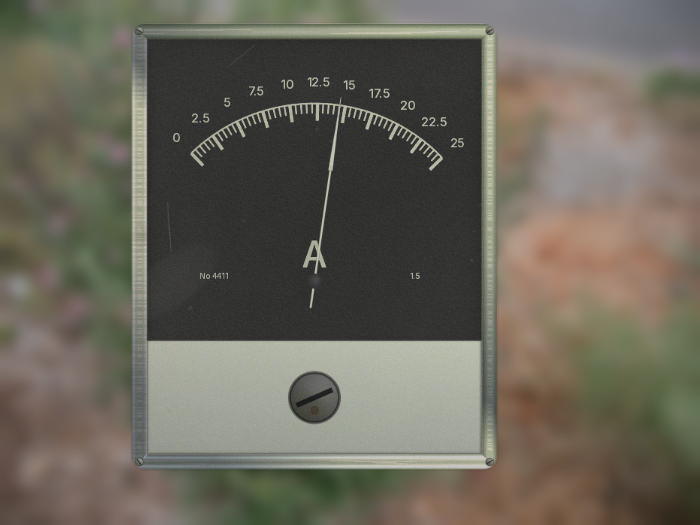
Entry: 14.5 A
